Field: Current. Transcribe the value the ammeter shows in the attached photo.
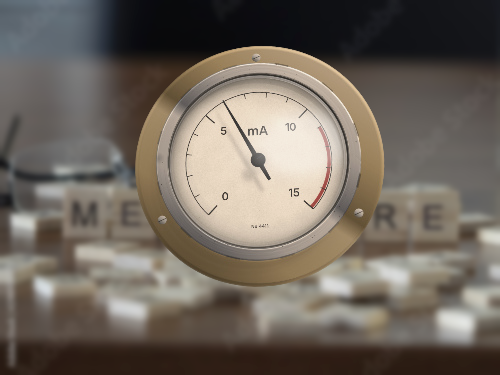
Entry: 6 mA
